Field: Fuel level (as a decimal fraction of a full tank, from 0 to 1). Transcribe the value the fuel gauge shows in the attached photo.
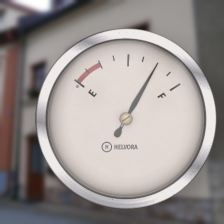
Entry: 0.75
